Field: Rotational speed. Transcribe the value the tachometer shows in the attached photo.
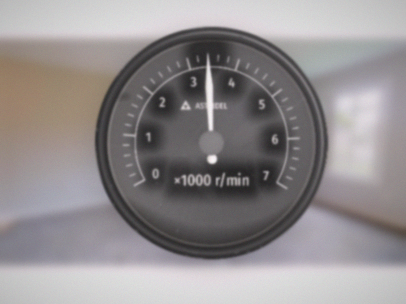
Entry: 3400 rpm
